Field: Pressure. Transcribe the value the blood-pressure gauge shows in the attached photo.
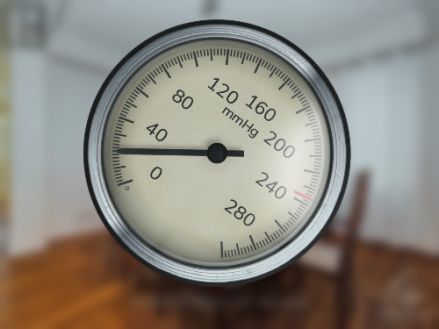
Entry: 20 mmHg
